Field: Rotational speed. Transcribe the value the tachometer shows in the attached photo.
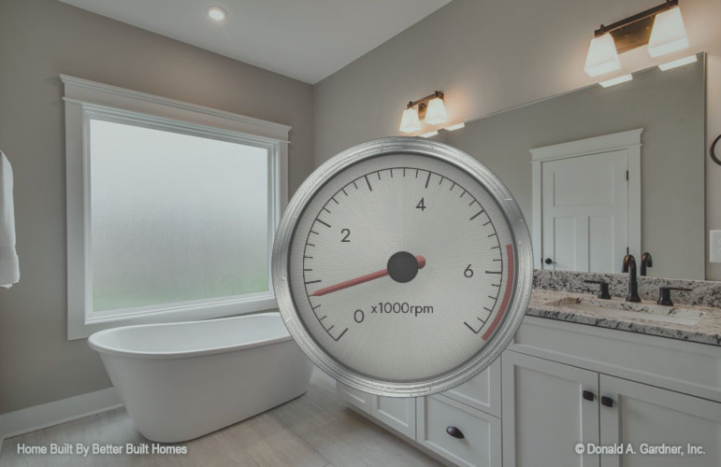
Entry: 800 rpm
